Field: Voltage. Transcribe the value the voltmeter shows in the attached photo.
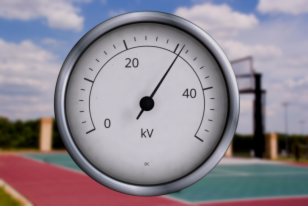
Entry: 31 kV
